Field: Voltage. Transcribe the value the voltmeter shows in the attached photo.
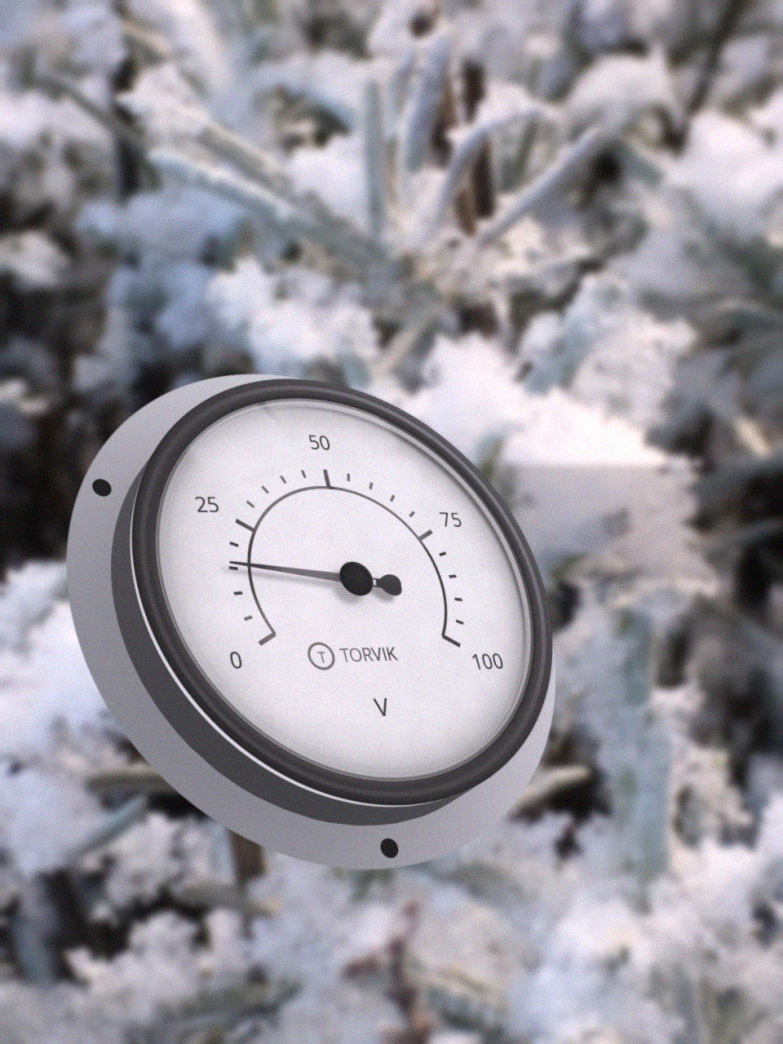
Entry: 15 V
